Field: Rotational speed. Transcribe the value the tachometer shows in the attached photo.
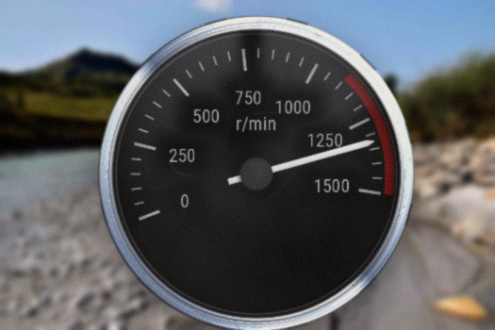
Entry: 1325 rpm
